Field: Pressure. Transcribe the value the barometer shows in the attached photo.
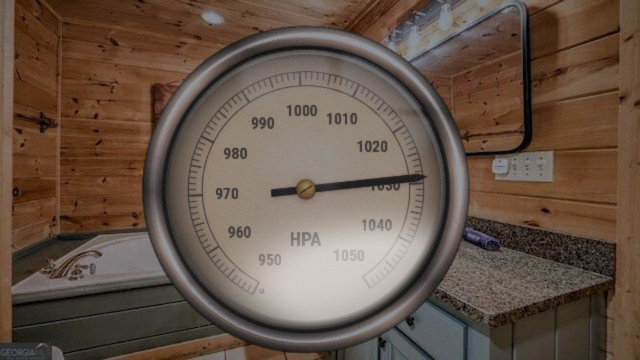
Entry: 1029 hPa
